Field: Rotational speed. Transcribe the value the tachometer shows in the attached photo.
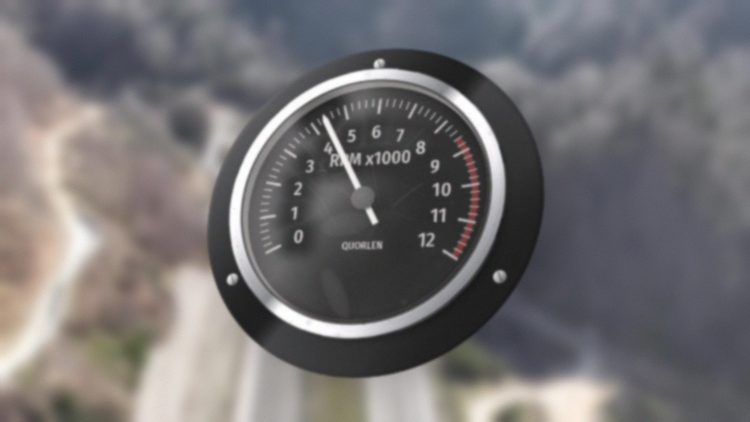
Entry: 4400 rpm
